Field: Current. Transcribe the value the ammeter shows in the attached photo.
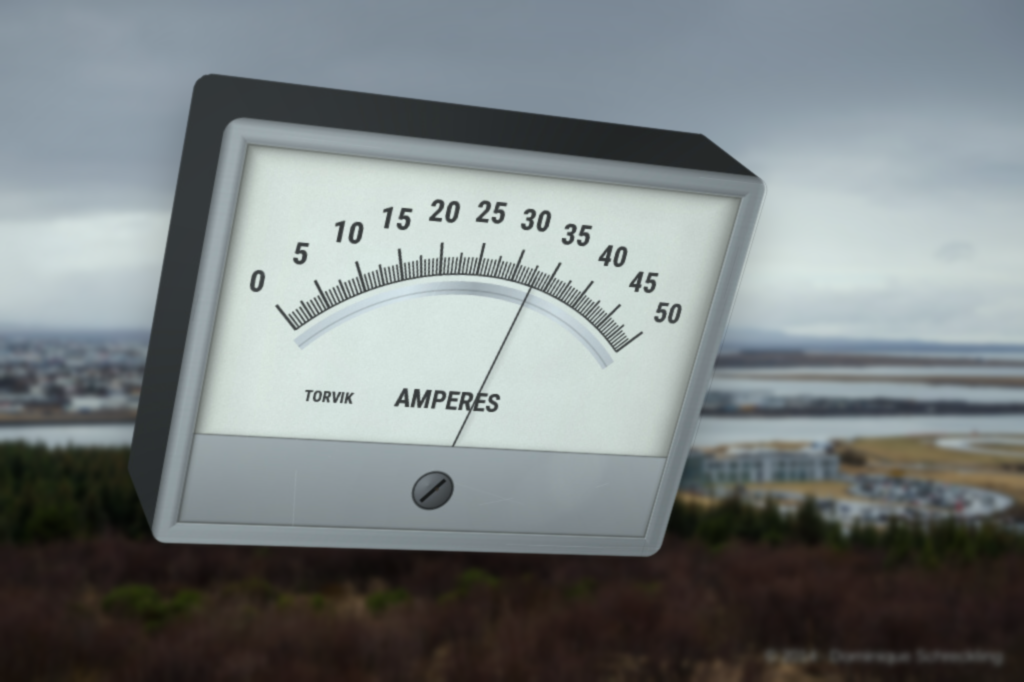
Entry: 32.5 A
